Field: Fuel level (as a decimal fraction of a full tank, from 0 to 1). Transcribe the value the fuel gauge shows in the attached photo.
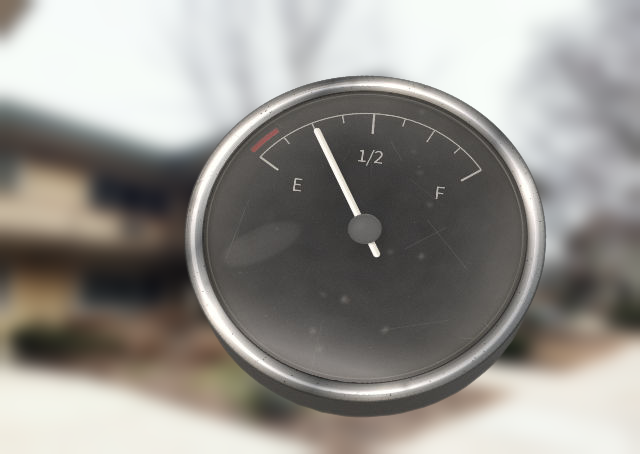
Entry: 0.25
